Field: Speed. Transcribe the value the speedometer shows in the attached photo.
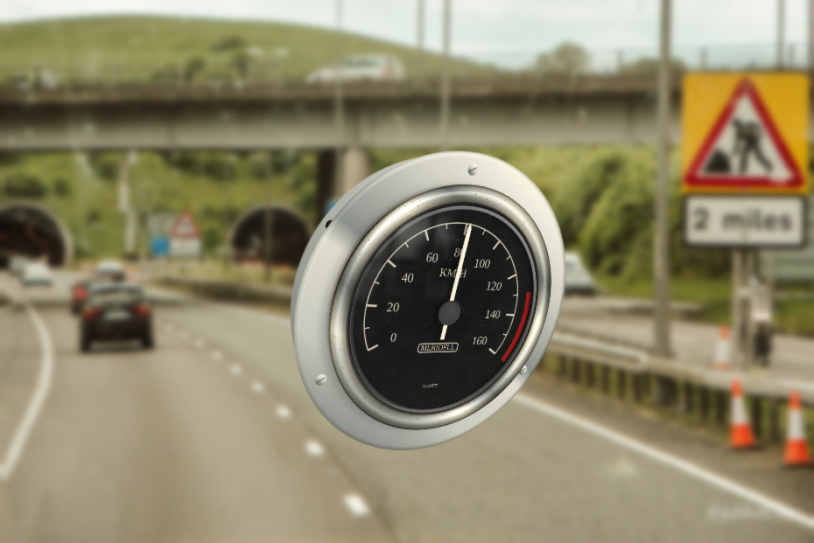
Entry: 80 km/h
